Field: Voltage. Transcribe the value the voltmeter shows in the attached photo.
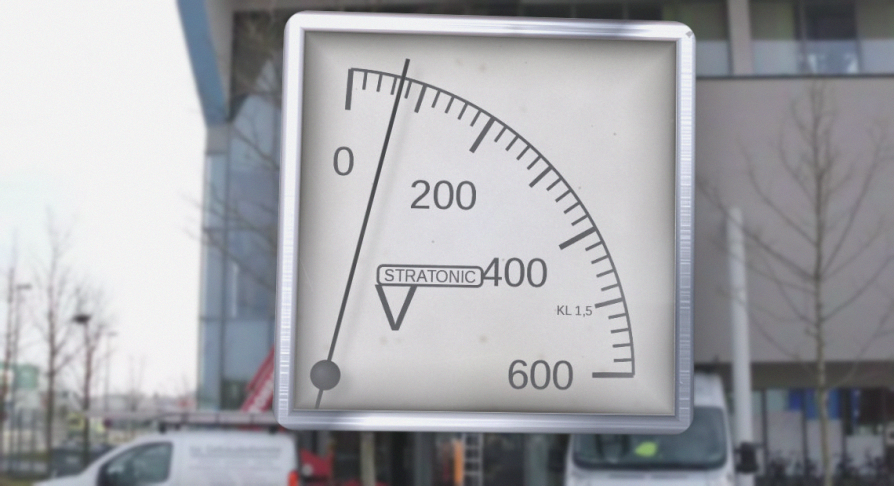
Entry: 70 V
